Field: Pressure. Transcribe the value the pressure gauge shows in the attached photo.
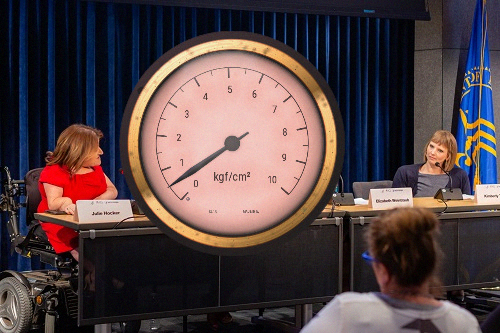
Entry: 0.5 kg/cm²
